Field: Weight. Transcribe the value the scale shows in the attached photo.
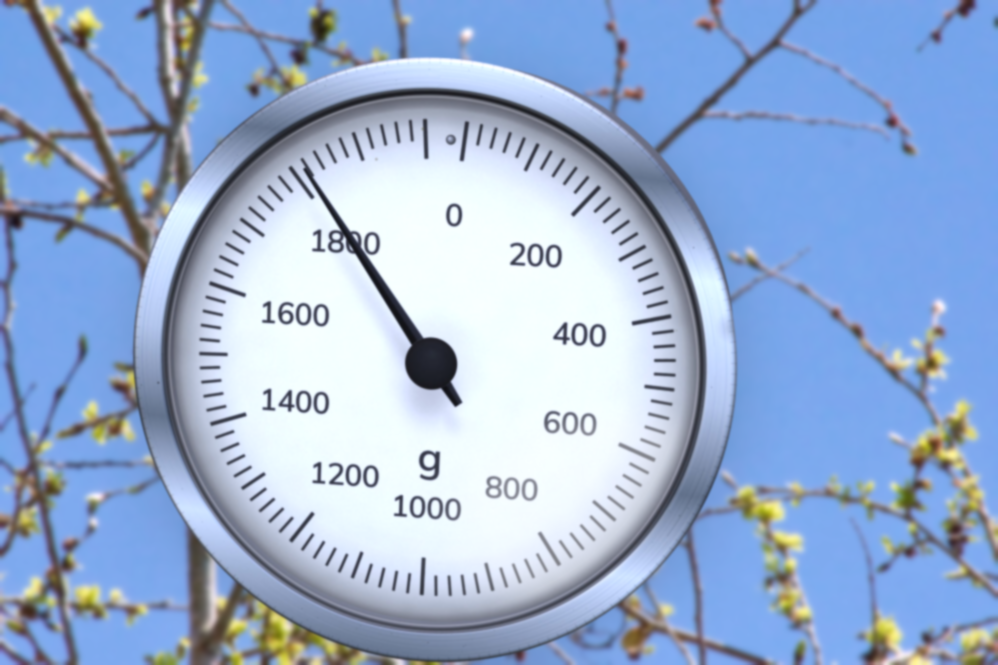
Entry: 1820 g
